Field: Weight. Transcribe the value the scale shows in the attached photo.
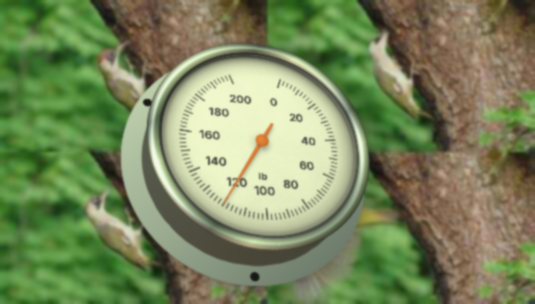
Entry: 120 lb
